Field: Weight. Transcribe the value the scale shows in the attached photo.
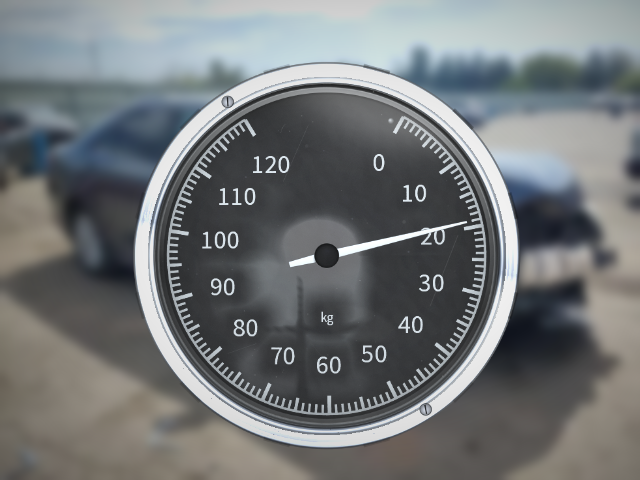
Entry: 19 kg
